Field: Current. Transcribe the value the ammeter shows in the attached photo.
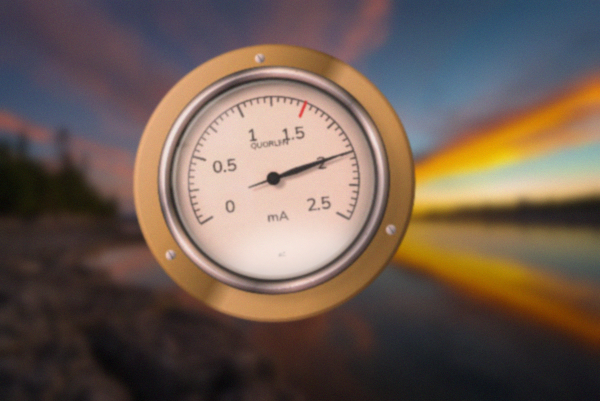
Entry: 2 mA
